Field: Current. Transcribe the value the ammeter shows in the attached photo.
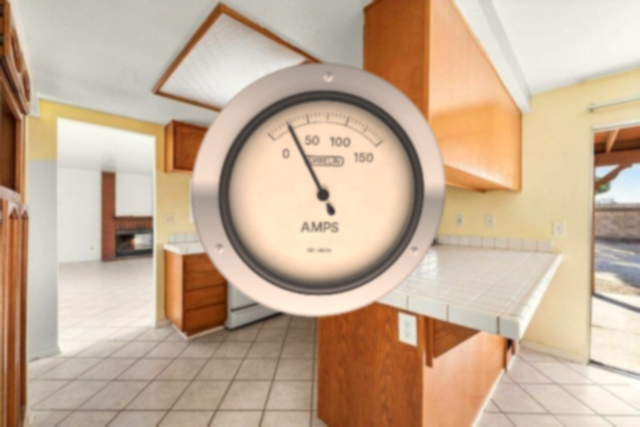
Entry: 25 A
